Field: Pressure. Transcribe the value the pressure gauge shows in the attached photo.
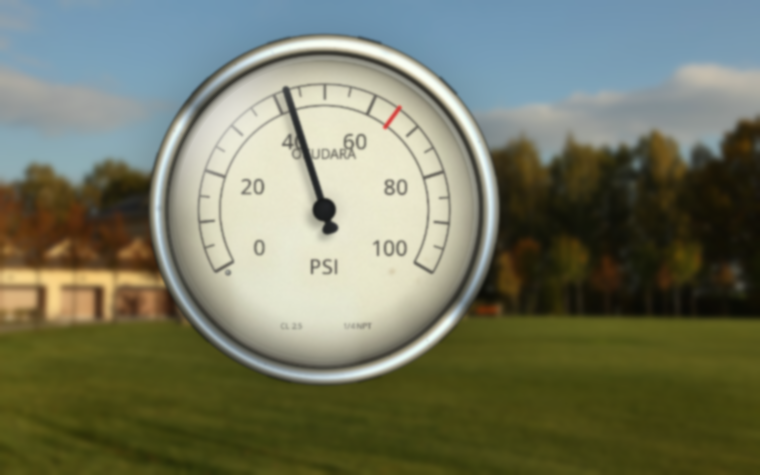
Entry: 42.5 psi
